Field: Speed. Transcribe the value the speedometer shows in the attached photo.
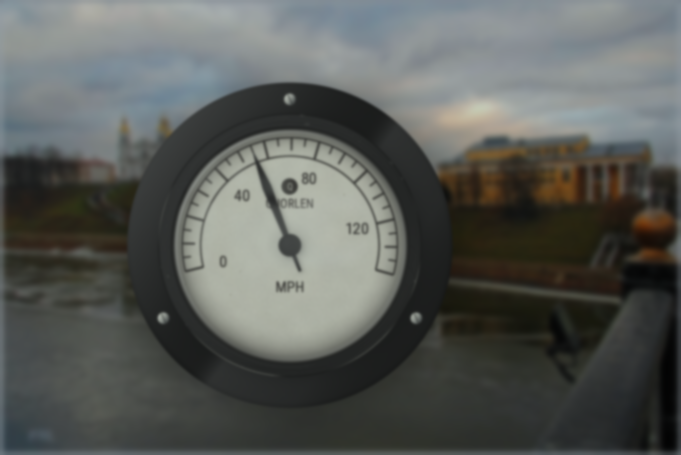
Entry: 55 mph
